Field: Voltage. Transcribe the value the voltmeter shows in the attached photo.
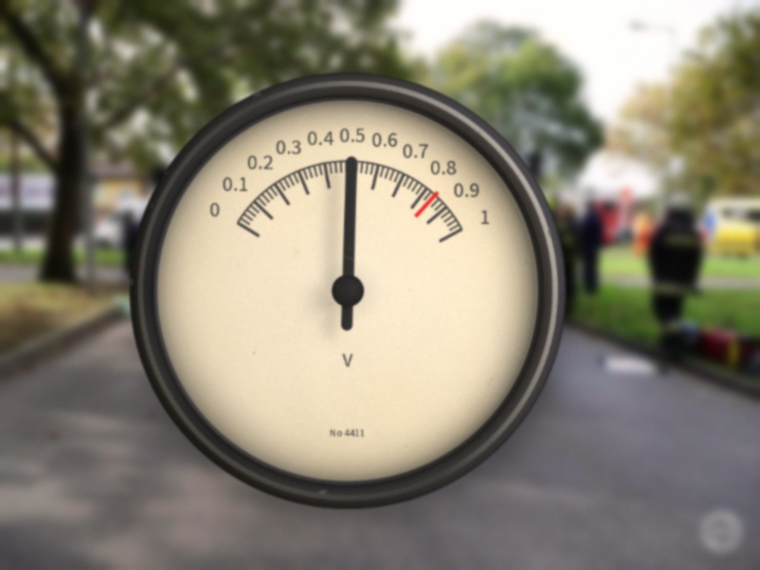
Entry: 0.5 V
